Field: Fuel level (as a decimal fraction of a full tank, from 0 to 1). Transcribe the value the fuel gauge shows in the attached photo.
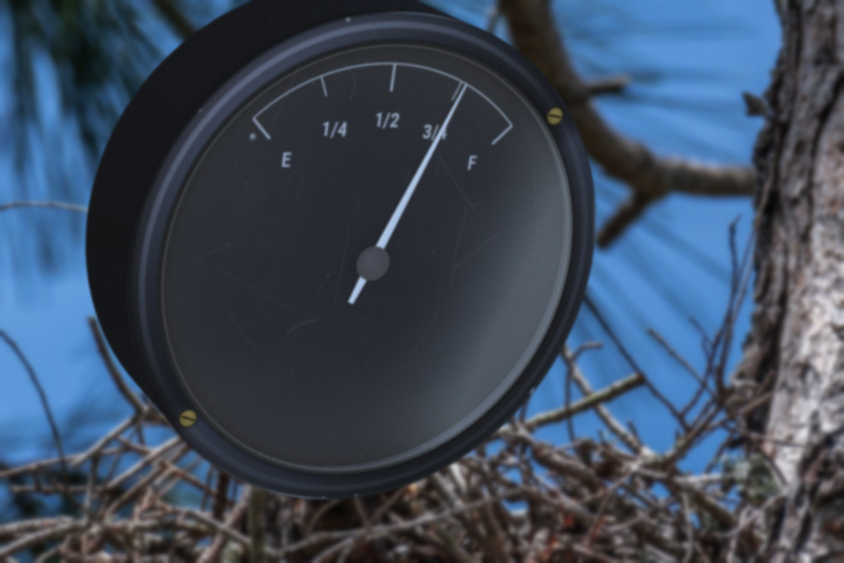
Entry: 0.75
